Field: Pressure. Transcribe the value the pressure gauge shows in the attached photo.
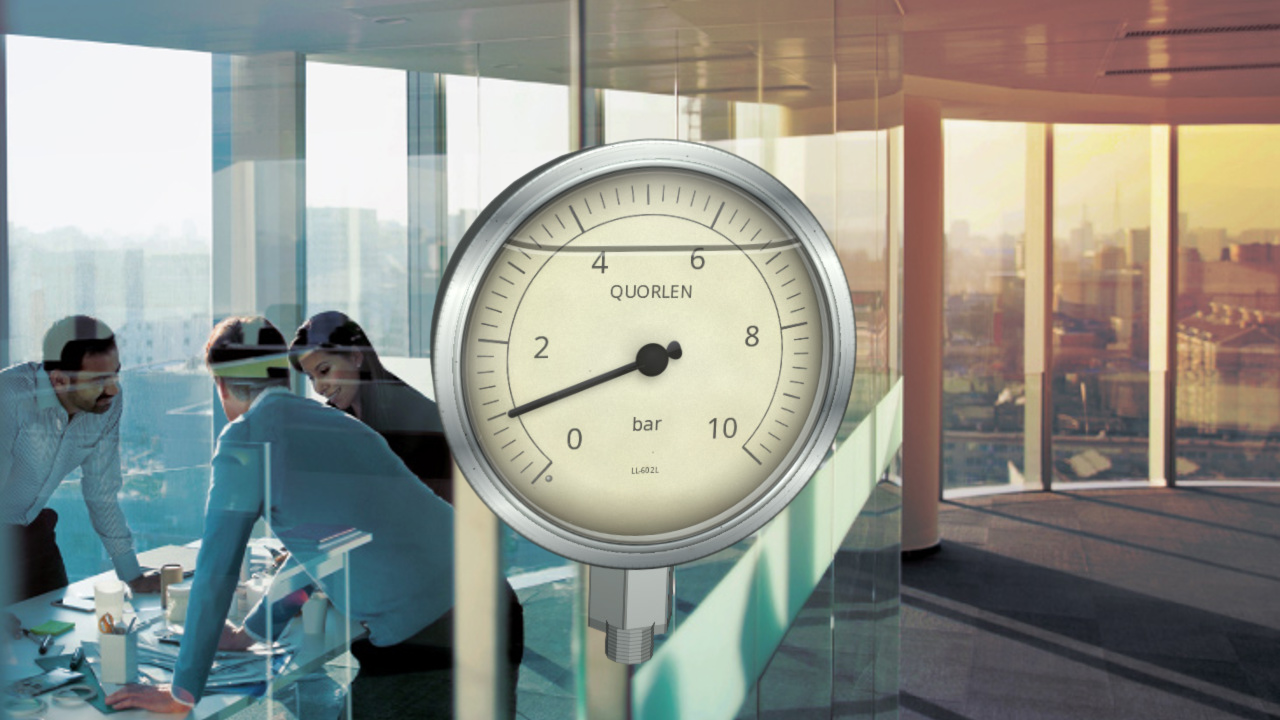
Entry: 1 bar
